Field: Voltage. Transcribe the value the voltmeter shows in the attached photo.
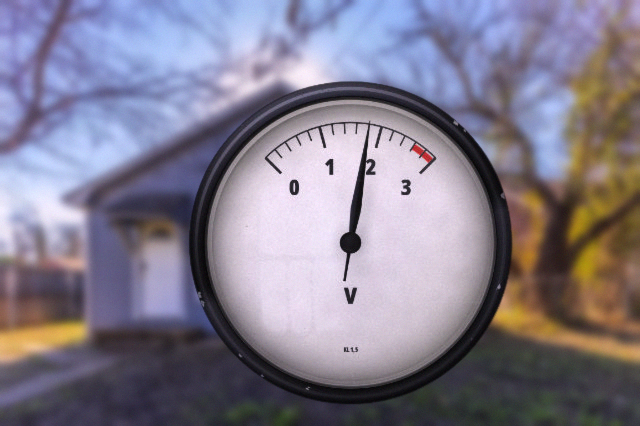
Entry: 1.8 V
